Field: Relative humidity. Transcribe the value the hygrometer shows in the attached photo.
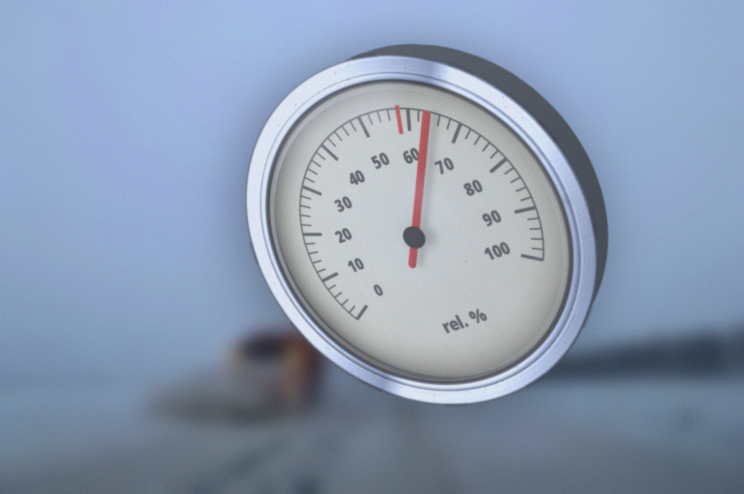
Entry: 64 %
